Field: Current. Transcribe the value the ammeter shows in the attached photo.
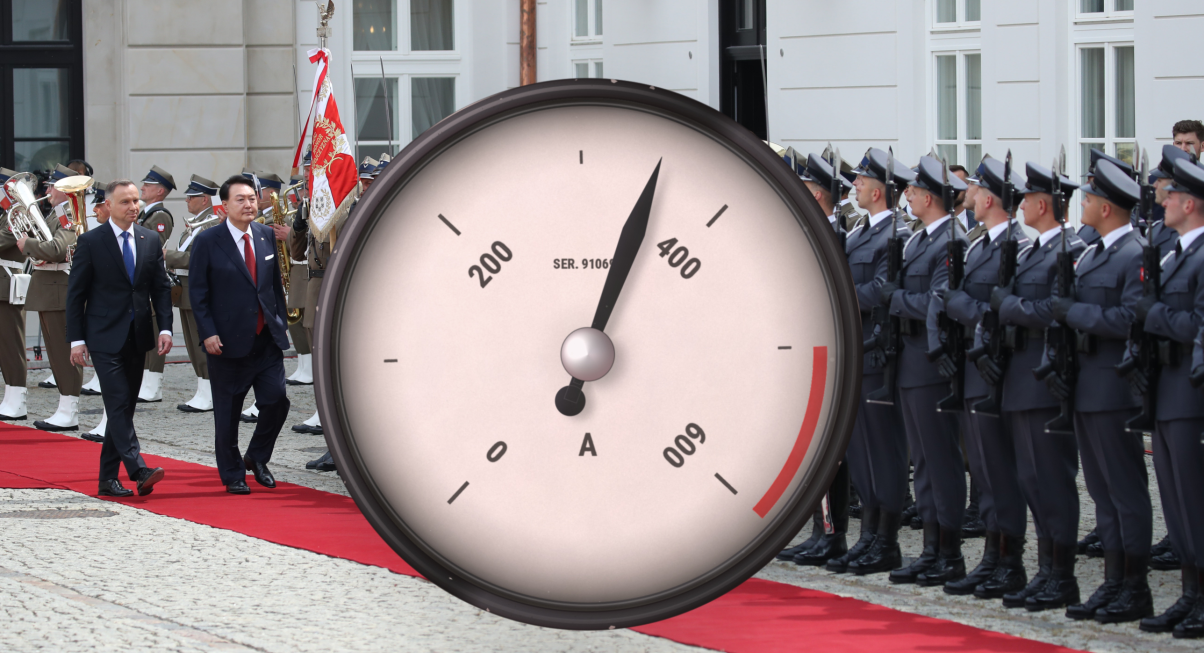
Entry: 350 A
